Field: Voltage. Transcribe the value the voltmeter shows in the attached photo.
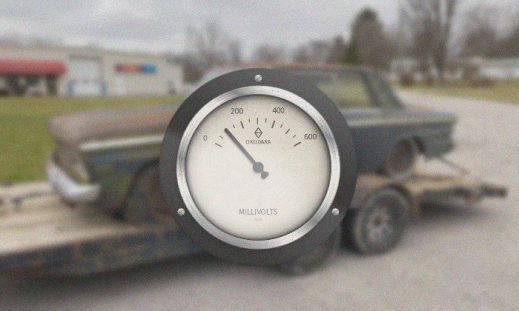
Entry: 100 mV
